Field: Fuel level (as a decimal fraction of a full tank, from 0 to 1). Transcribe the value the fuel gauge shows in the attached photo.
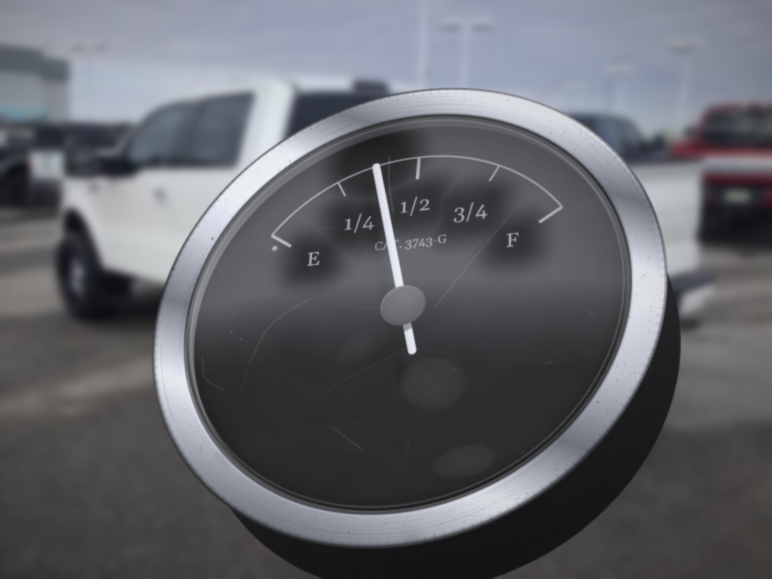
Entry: 0.375
